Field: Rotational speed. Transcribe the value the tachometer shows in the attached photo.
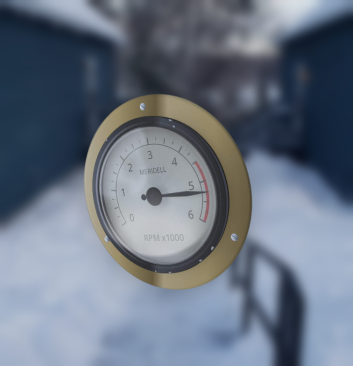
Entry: 5250 rpm
